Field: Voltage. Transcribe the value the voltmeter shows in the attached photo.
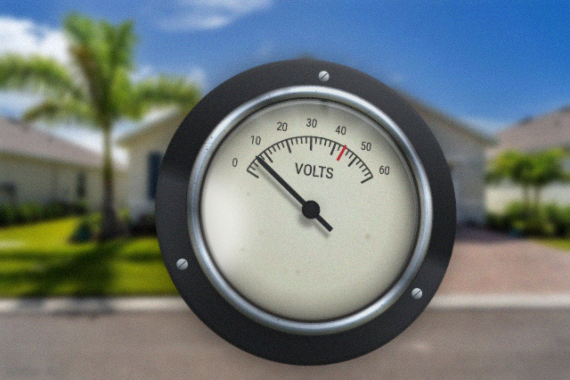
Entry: 6 V
